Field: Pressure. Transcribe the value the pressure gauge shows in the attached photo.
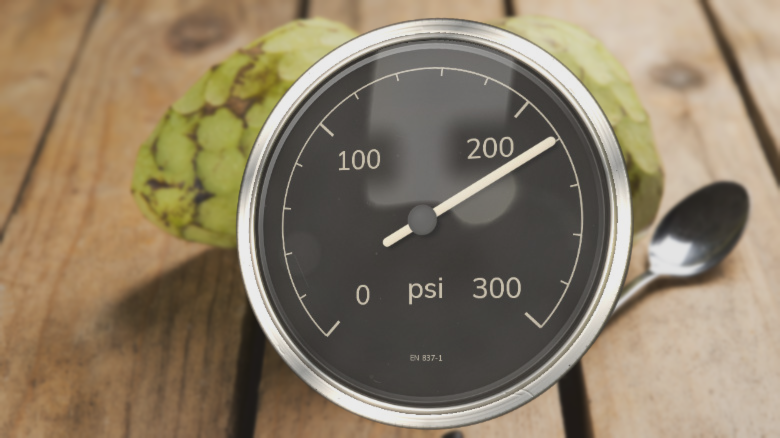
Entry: 220 psi
